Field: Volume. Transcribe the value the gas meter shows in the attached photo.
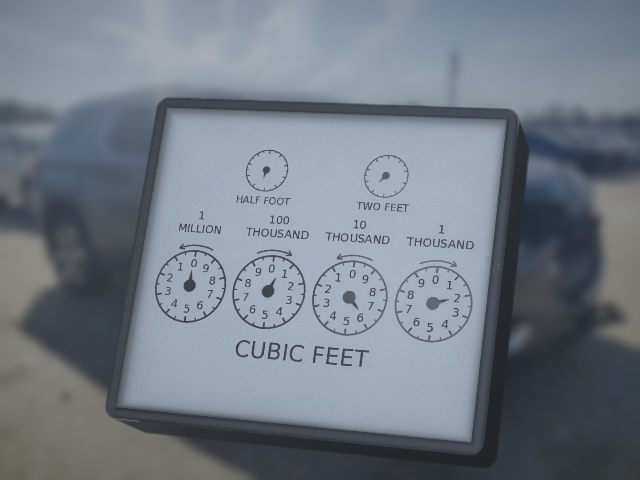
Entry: 6200 ft³
